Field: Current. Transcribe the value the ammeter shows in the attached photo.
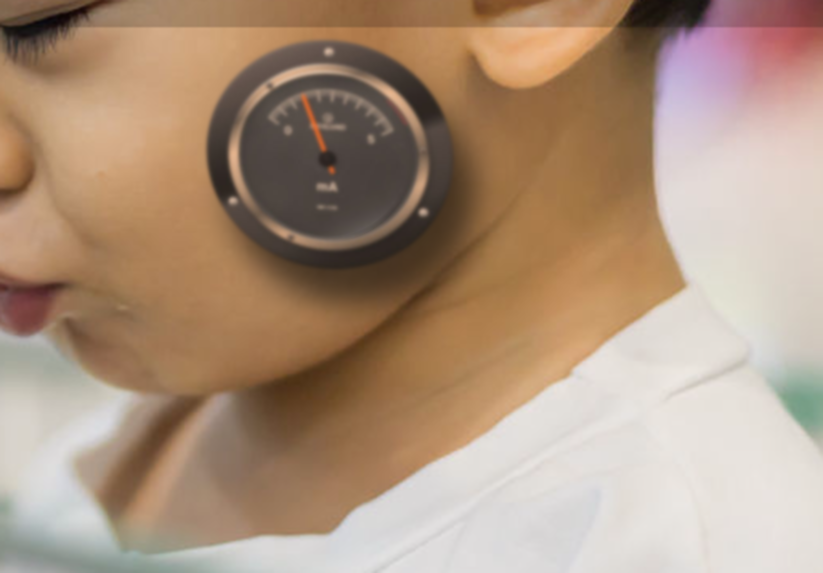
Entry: 1.5 mA
